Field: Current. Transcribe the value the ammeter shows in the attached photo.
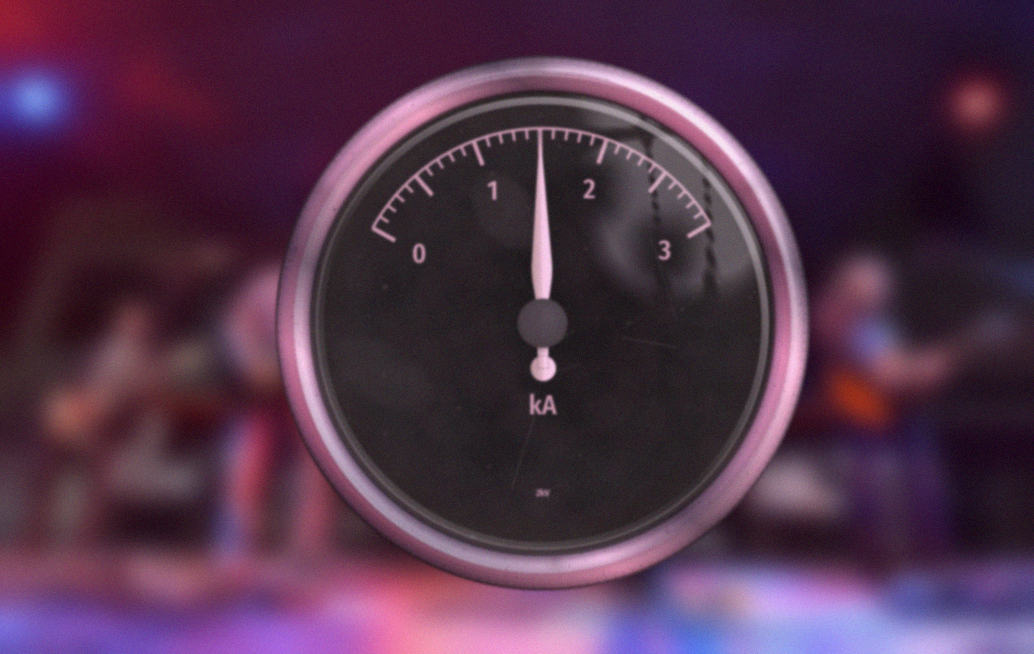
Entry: 1.5 kA
